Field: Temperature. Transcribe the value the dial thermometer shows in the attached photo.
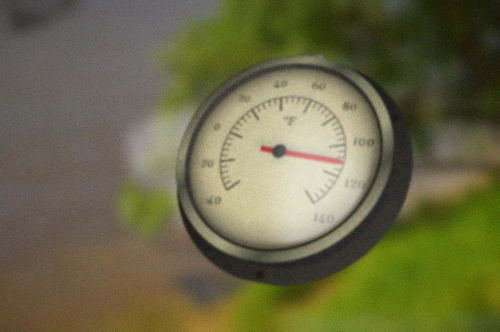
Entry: 112 °F
